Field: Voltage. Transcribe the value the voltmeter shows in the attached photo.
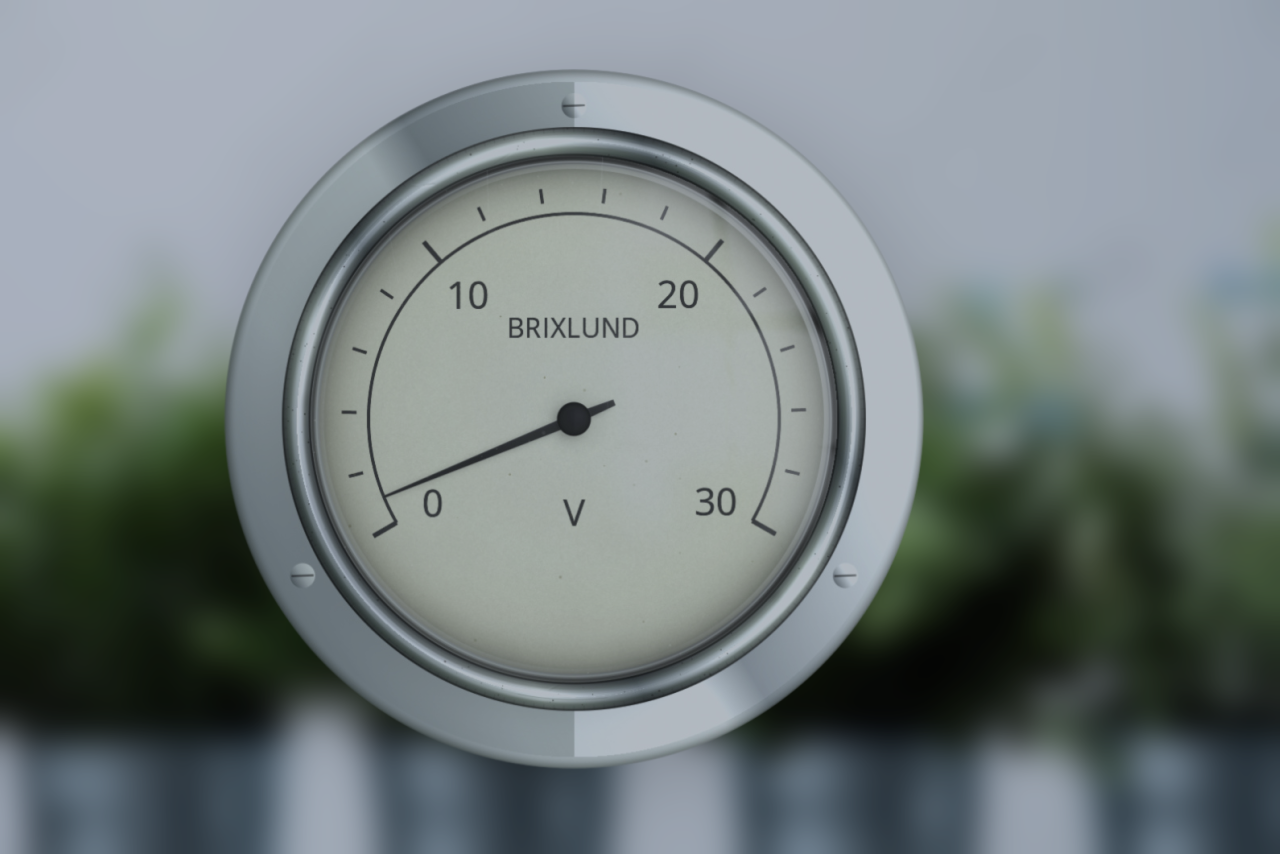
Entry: 1 V
